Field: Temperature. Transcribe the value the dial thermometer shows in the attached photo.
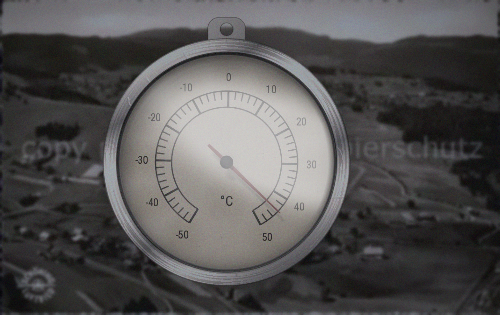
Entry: 44 °C
